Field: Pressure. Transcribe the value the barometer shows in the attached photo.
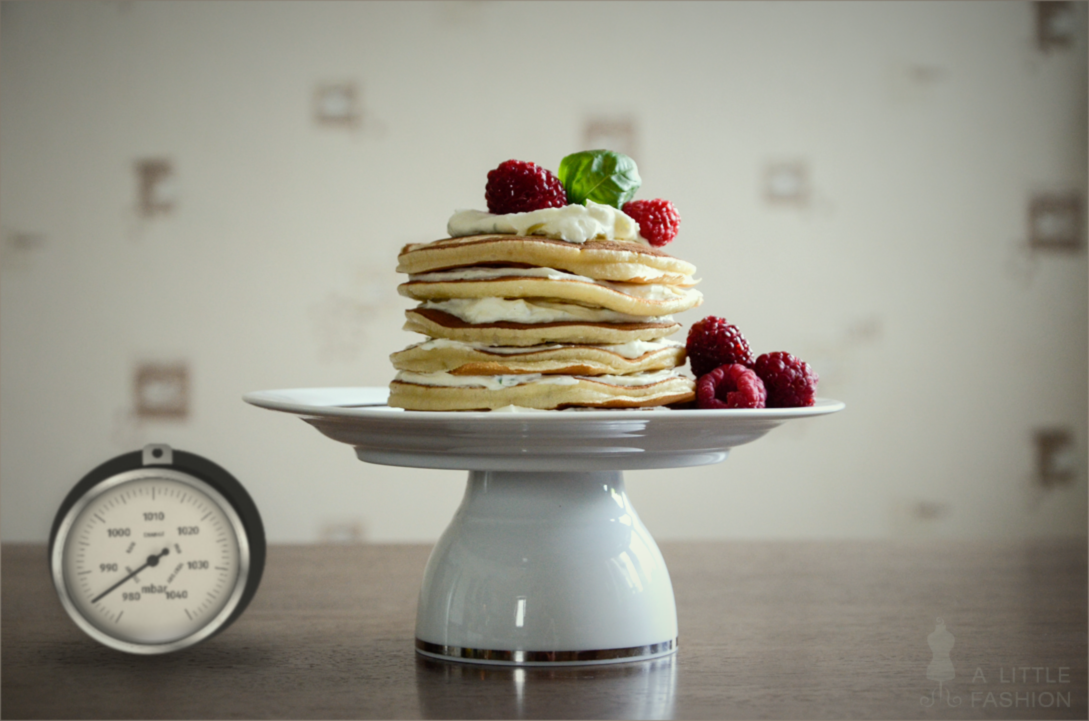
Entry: 985 mbar
